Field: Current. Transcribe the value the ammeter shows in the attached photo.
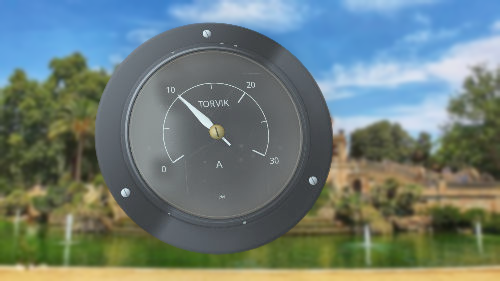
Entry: 10 A
